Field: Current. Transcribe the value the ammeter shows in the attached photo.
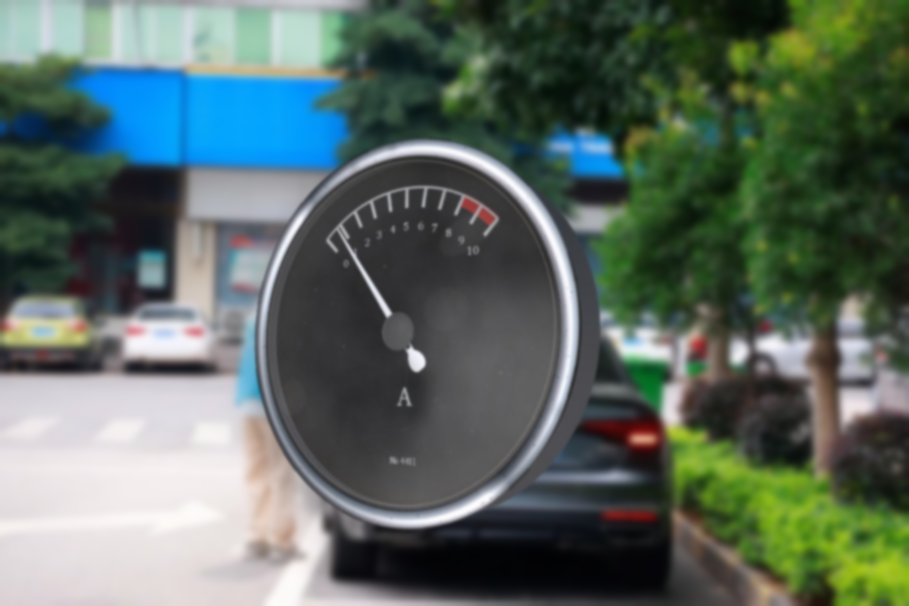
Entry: 1 A
